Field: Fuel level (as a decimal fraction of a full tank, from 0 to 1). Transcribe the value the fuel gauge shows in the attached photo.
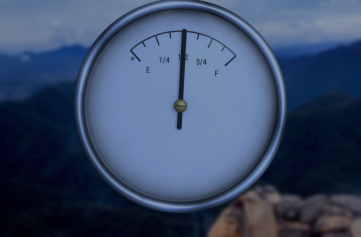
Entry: 0.5
